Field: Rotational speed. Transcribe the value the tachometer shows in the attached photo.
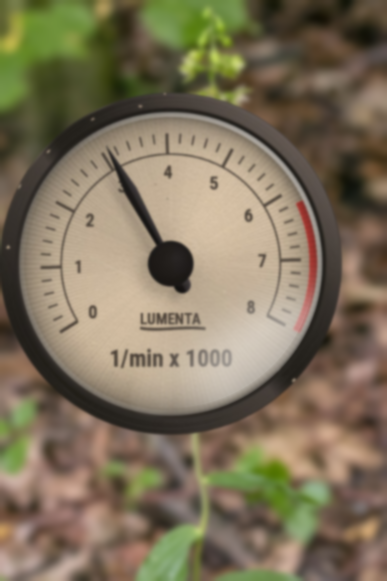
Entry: 3100 rpm
